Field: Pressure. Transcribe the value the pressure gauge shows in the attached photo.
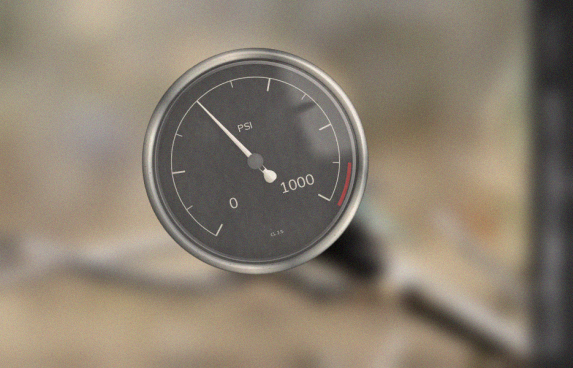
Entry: 400 psi
